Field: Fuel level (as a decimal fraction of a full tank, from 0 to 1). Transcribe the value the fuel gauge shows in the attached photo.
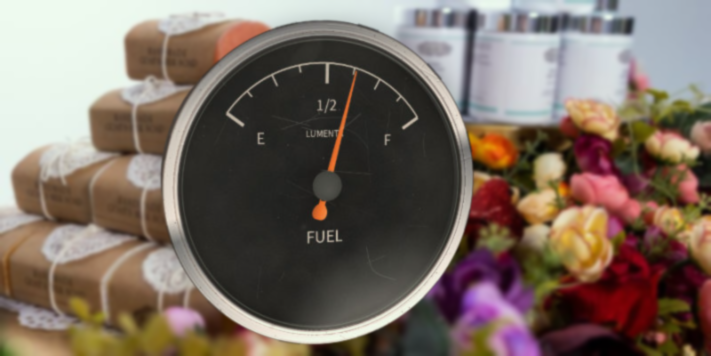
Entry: 0.625
